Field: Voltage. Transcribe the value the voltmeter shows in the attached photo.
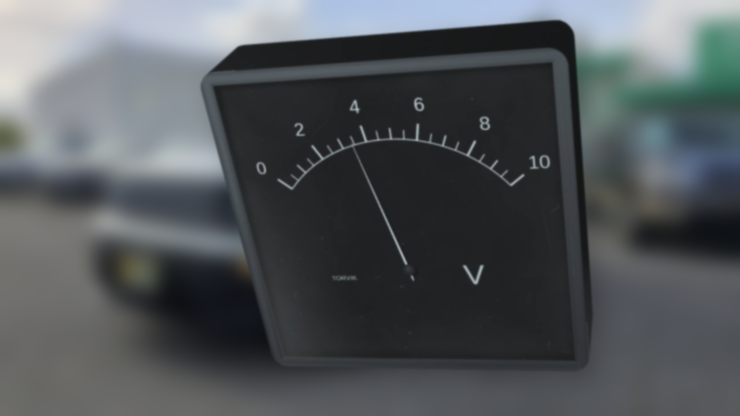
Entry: 3.5 V
